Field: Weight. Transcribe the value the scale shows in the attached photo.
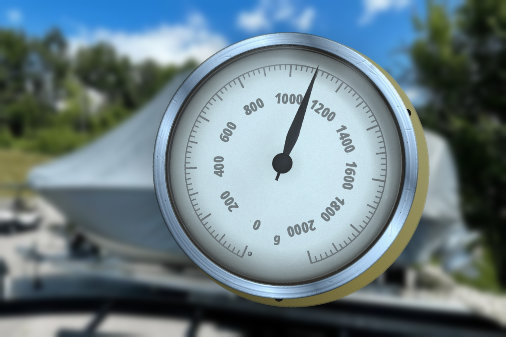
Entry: 1100 g
